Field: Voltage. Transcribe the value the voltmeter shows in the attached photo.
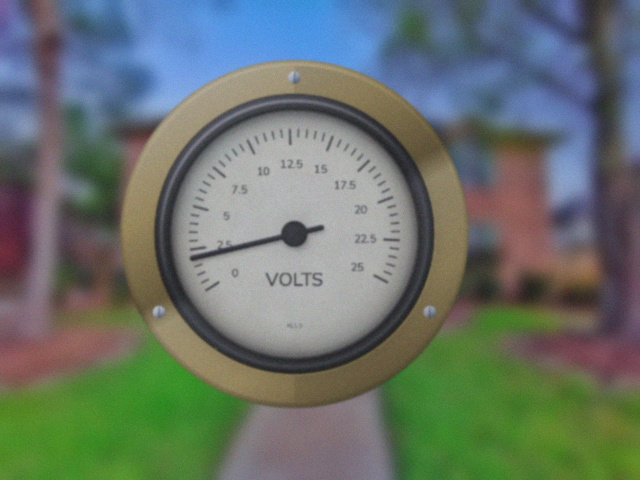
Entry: 2 V
